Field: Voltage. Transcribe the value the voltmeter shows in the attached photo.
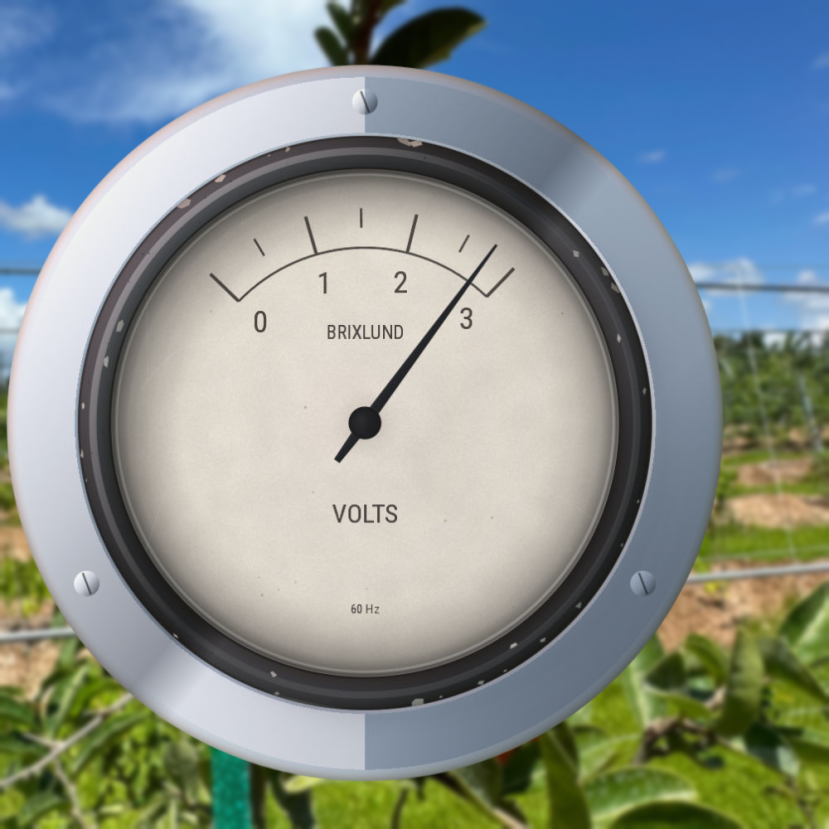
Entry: 2.75 V
